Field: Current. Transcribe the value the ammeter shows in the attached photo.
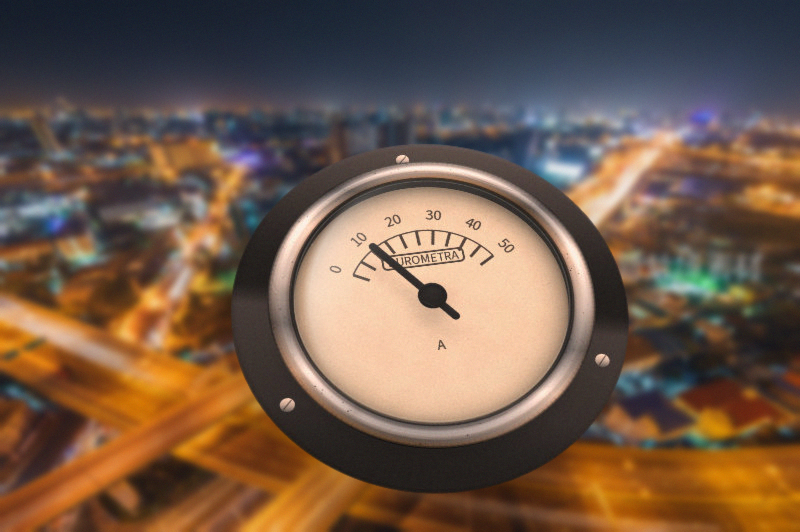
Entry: 10 A
